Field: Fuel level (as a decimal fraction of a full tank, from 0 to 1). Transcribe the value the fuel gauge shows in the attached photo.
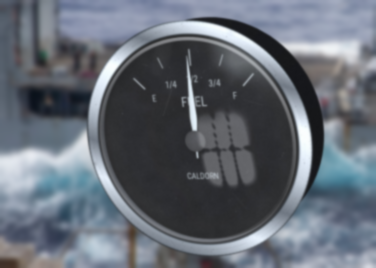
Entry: 0.5
